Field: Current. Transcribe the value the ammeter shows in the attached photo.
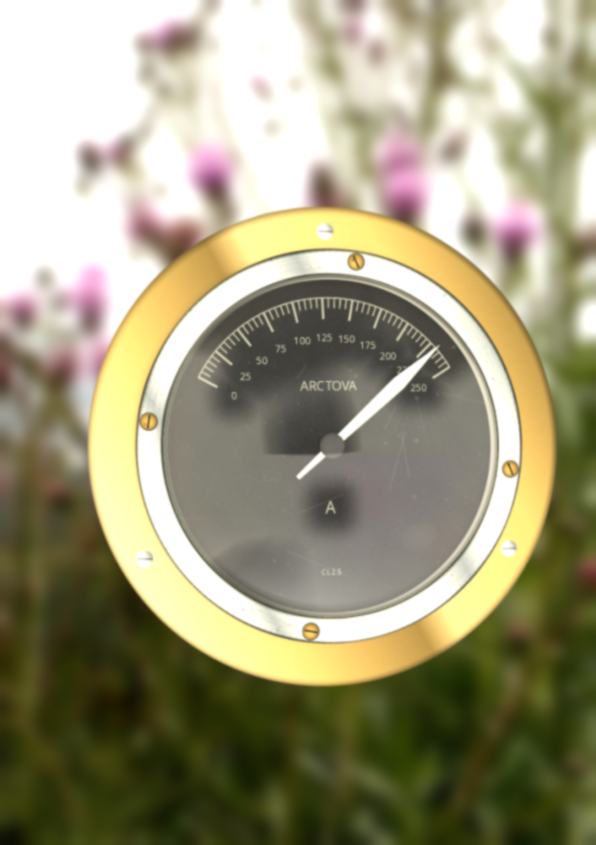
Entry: 230 A
